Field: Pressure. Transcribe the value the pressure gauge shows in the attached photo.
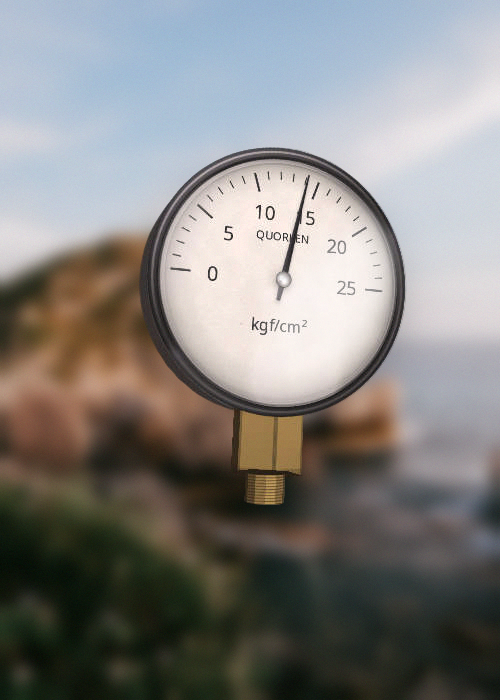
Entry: 14 kg/cm²
